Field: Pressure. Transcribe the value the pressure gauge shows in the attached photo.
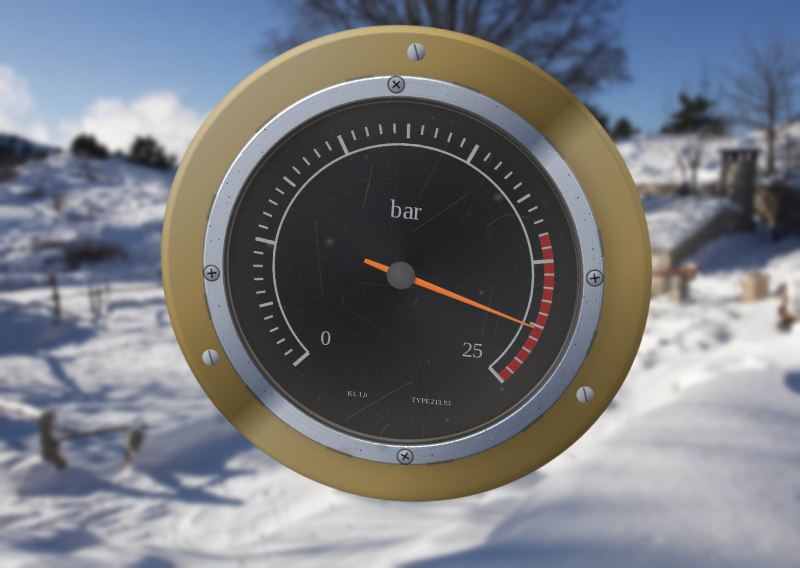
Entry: 22.5 bar
